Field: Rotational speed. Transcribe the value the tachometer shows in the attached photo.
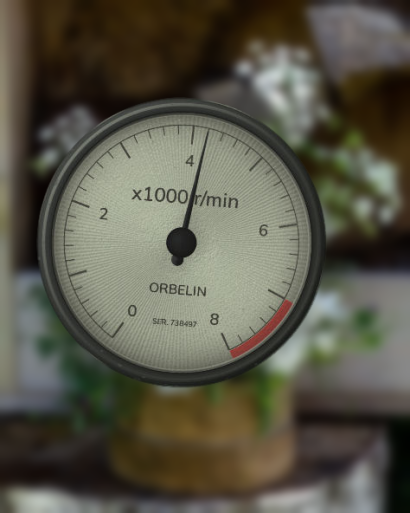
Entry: 4200 rpm
